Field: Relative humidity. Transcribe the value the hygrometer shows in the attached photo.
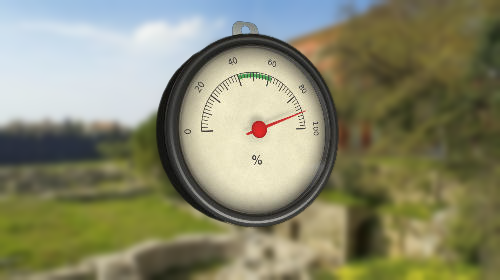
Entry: 90 %
